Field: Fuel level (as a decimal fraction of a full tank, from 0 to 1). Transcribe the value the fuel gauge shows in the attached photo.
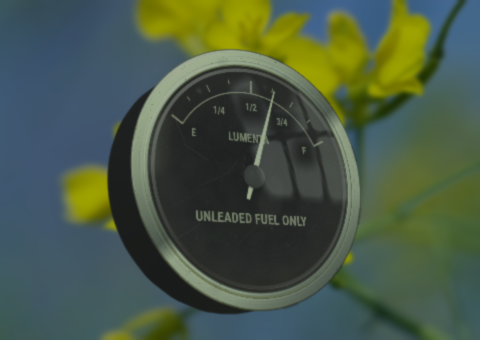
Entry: 0.625
